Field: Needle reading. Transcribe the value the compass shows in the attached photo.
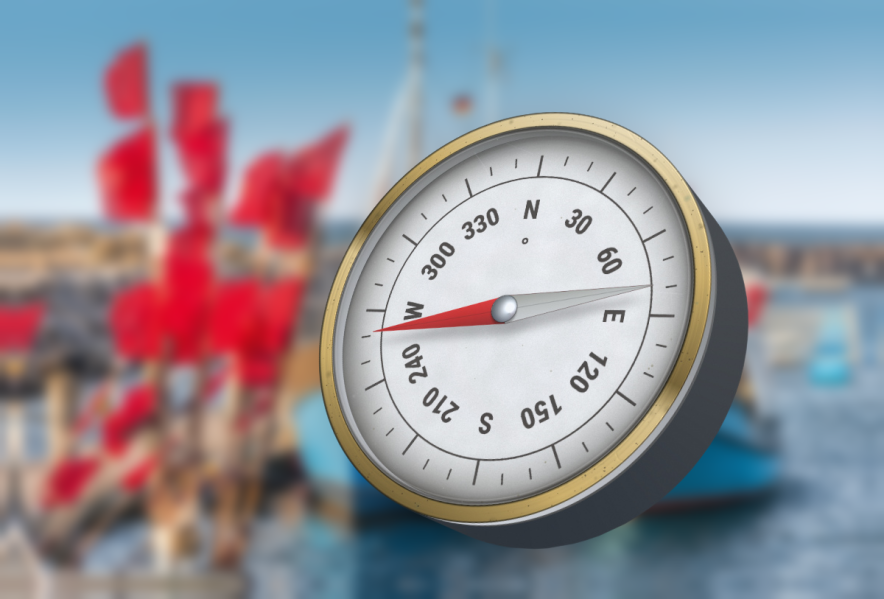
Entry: 260 °
